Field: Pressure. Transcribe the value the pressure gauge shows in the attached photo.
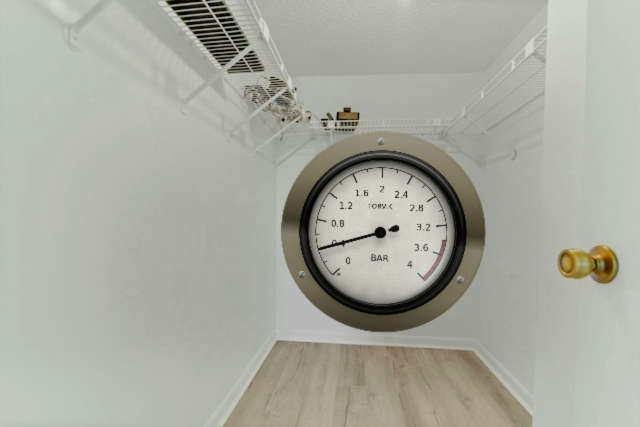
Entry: 0.4 bar
